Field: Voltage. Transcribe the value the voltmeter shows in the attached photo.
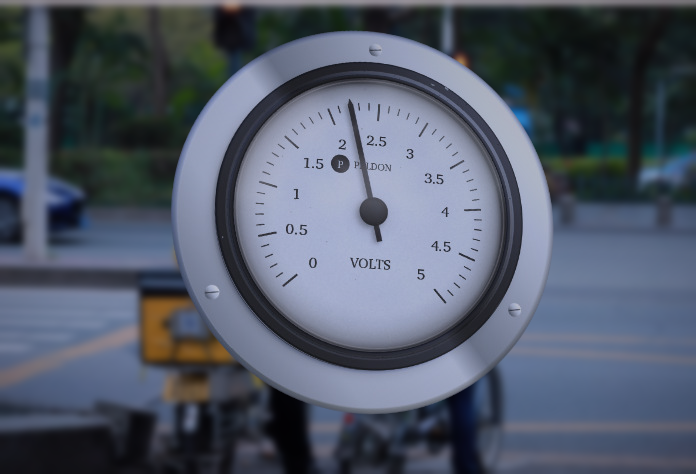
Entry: 2.2 V
